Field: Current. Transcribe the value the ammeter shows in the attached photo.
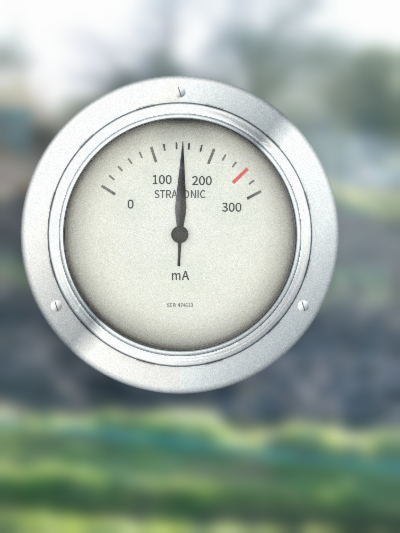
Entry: 150 mA
